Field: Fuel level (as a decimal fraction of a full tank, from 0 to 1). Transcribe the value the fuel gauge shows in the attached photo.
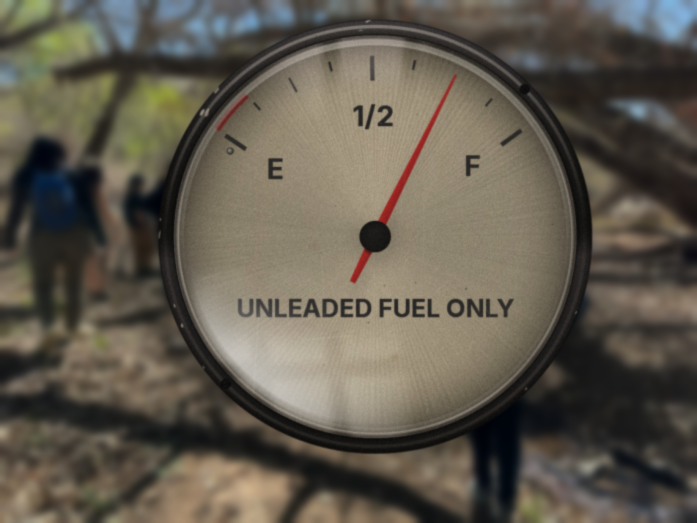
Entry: 0.75
